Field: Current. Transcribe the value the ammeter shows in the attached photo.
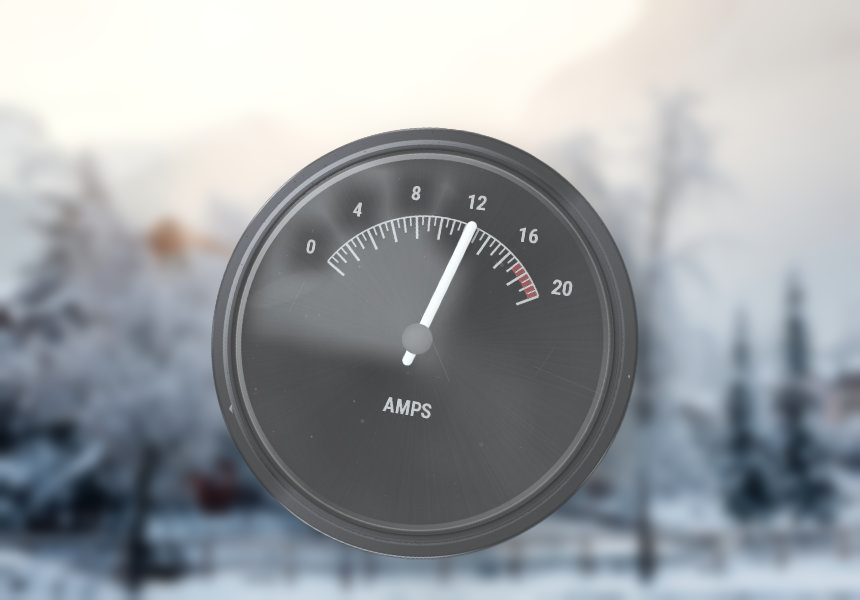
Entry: 12.5 A
